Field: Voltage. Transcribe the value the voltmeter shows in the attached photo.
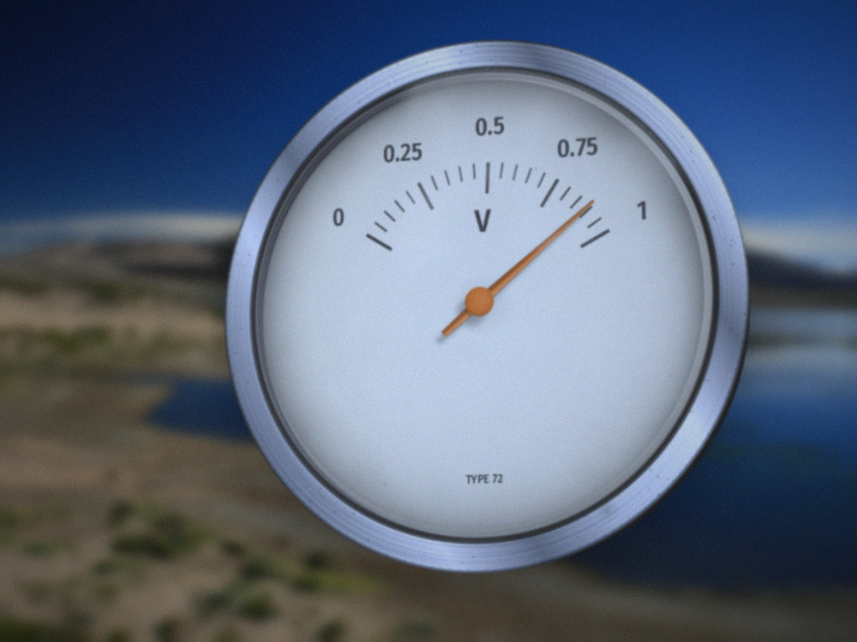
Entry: 0.9 V
